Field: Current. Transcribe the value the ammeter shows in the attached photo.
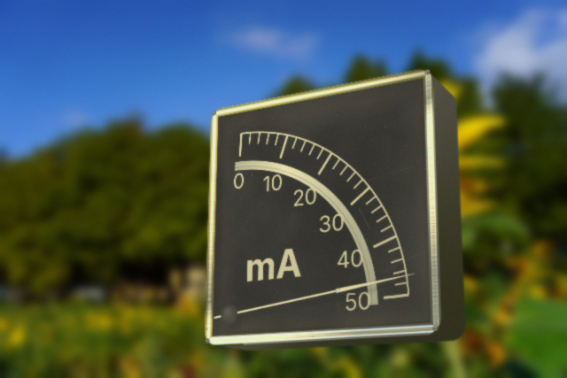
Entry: 47 mA
